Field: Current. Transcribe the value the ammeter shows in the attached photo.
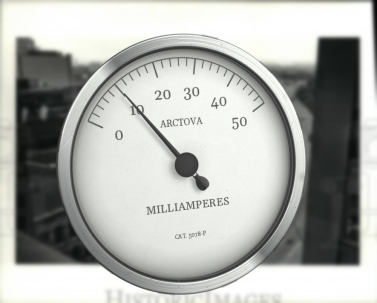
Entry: 10 mA
